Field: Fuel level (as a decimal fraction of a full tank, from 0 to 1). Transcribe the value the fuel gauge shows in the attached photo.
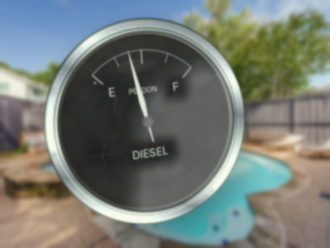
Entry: 0.375
